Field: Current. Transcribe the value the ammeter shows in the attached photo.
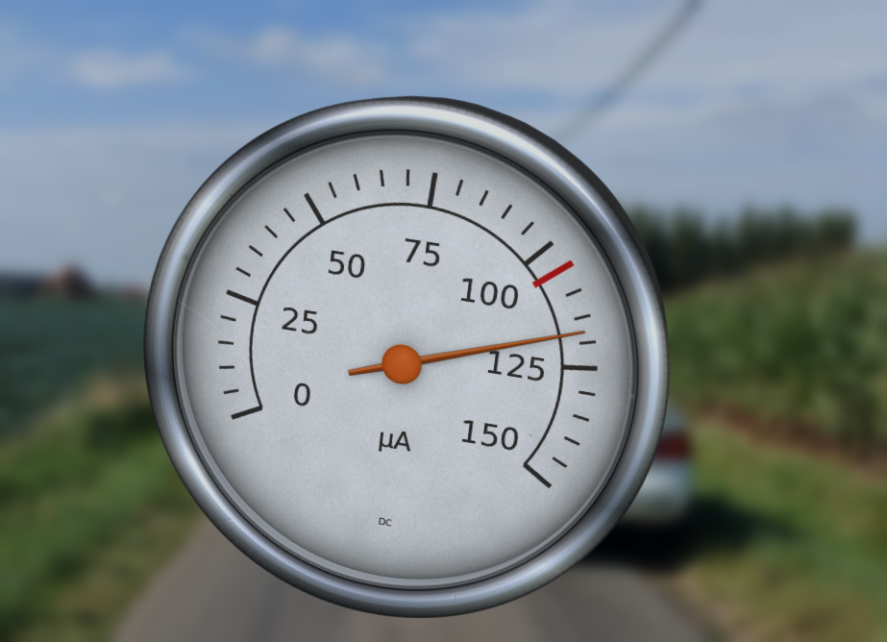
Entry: 117.5 µA
